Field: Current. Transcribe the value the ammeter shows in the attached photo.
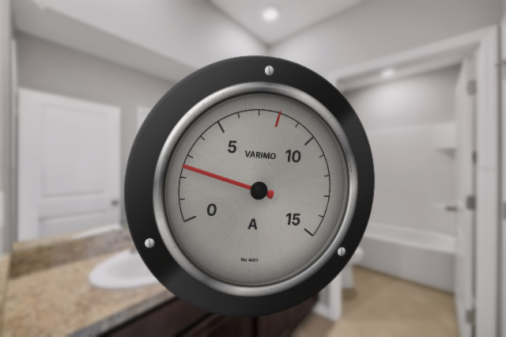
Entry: 2.5 A
